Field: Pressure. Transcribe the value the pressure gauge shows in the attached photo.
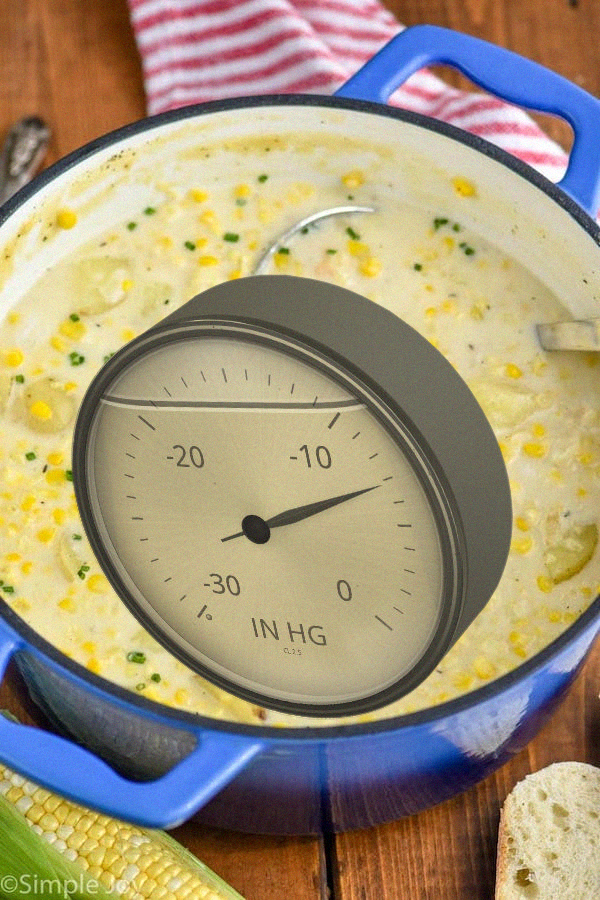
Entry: -7 inHg
